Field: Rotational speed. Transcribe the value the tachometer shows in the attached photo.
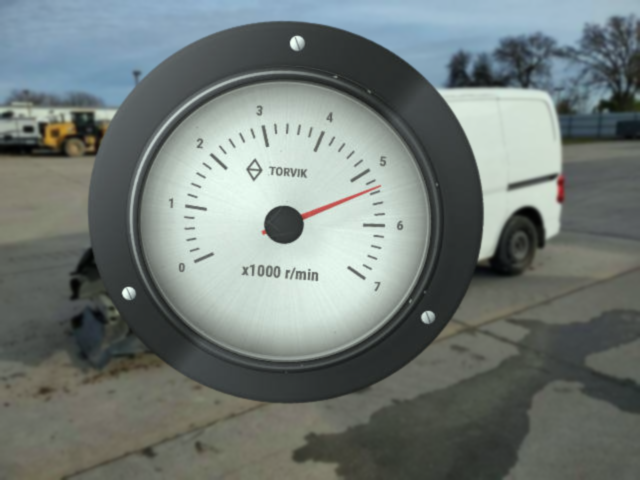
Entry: 5300 rpm
